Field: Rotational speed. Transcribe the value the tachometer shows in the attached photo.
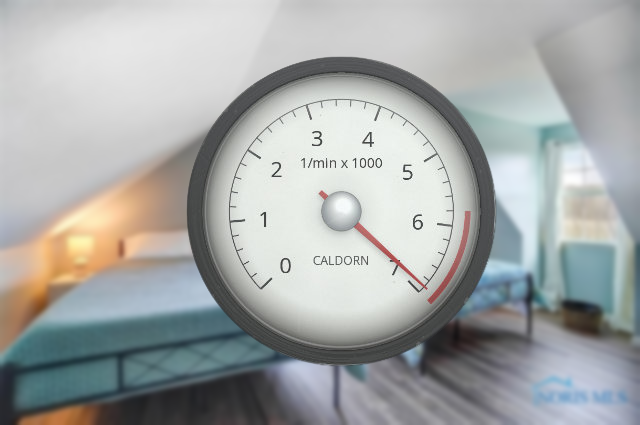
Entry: 6900 rpm
